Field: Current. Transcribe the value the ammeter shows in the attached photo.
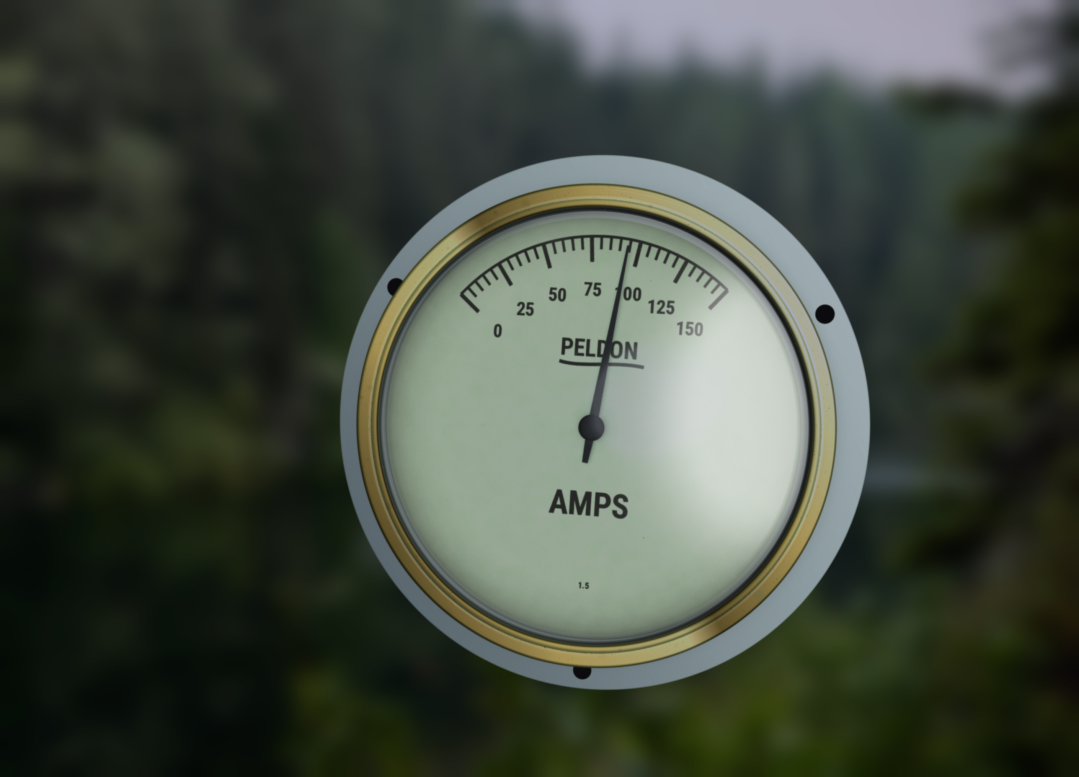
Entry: 95 A
